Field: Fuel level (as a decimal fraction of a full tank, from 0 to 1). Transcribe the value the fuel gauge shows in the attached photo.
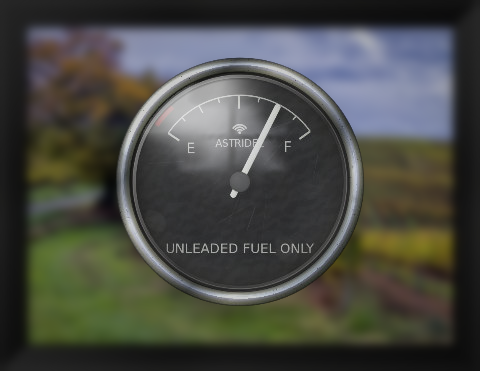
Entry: 0.75
